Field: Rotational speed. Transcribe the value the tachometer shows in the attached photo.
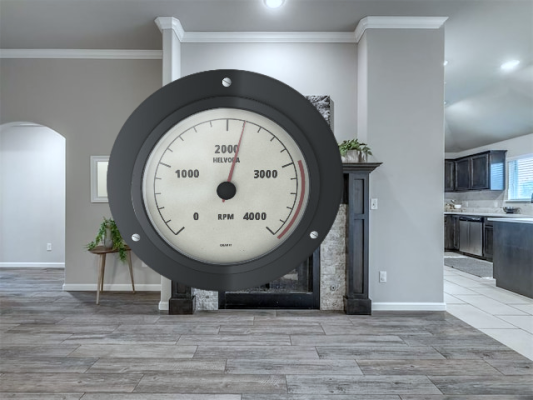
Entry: 2200 rpm
